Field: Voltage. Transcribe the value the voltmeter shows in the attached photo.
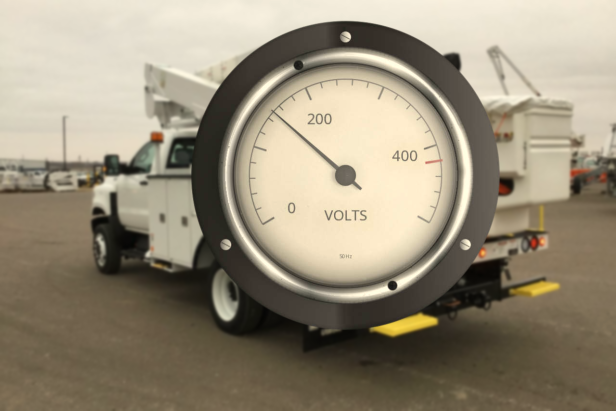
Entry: 150 V
